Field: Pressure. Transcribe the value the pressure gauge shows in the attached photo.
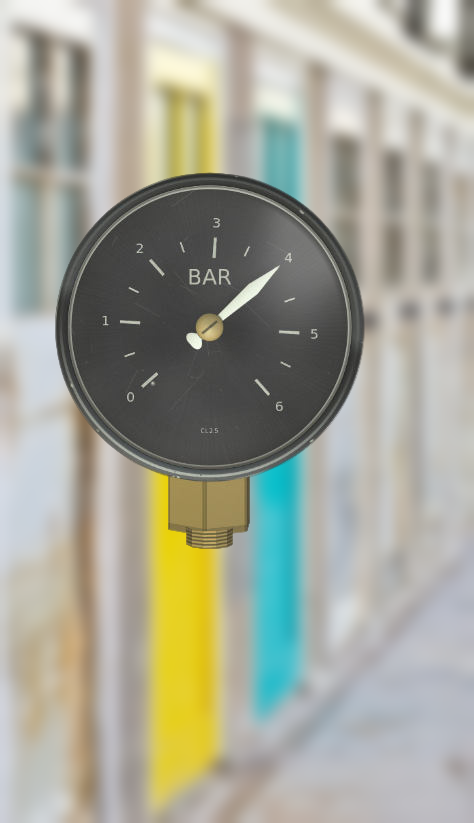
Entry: 4 bar
